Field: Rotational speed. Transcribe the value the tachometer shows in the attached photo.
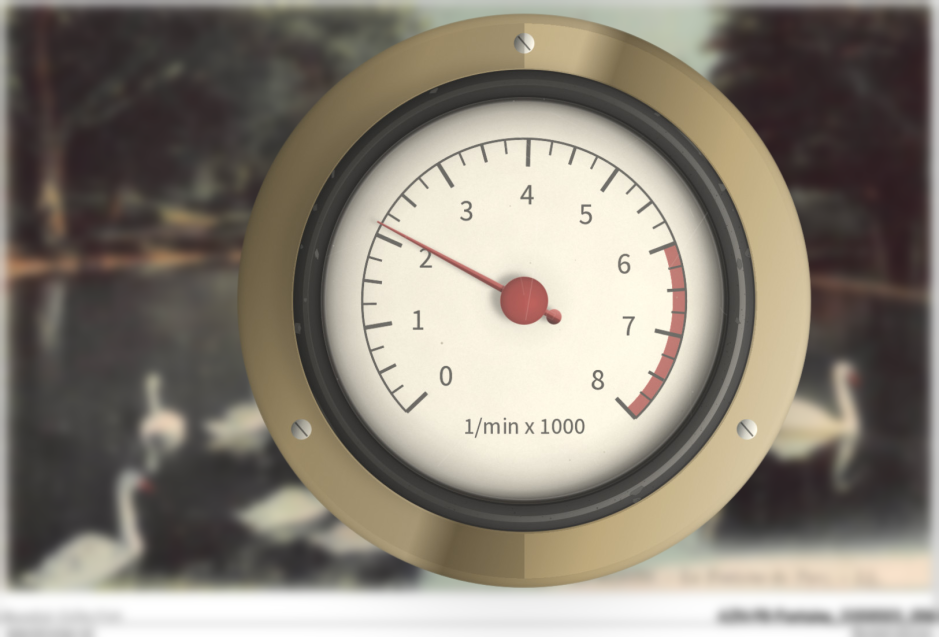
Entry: 2125 rpm
